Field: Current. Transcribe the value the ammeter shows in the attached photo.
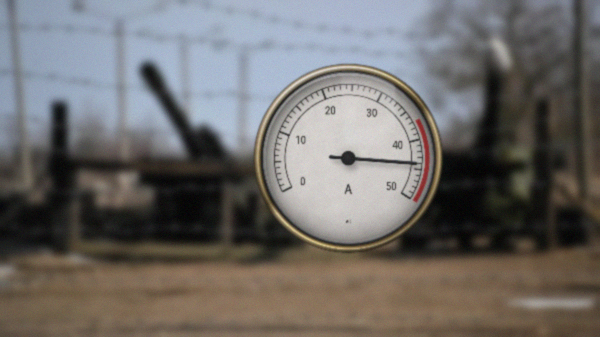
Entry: 44 A
